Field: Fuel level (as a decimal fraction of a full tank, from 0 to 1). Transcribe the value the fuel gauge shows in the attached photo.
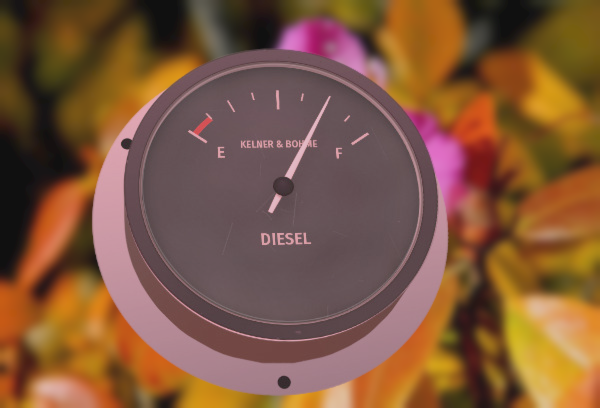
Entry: 0.75
